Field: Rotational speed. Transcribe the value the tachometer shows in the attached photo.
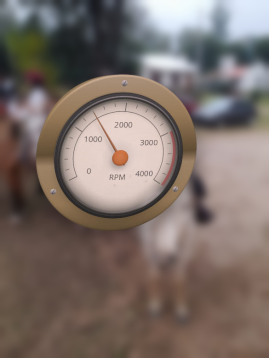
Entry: 1400 rpm
